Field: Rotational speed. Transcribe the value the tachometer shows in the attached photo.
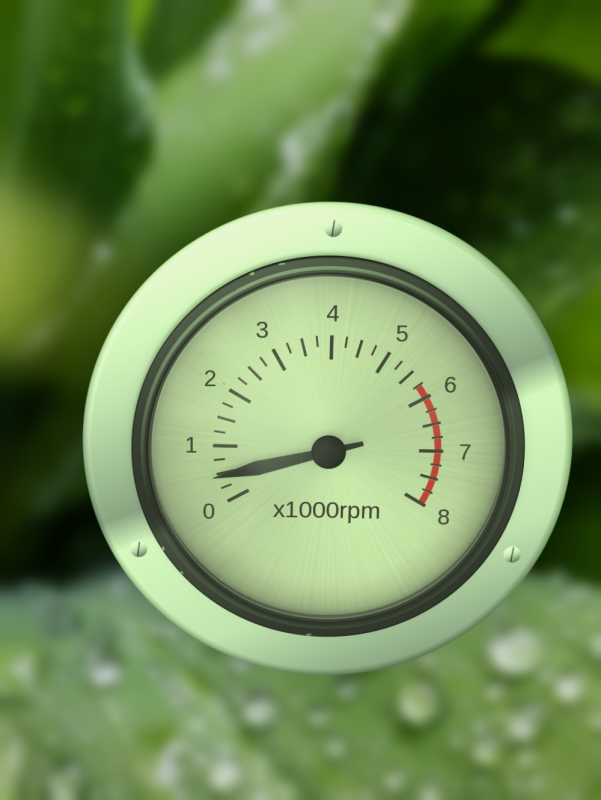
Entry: 500 rpm
